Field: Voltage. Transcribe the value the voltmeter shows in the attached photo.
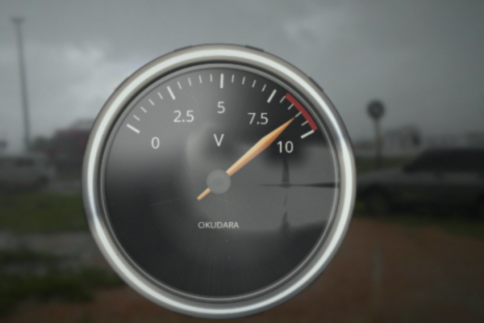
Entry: 9 V
